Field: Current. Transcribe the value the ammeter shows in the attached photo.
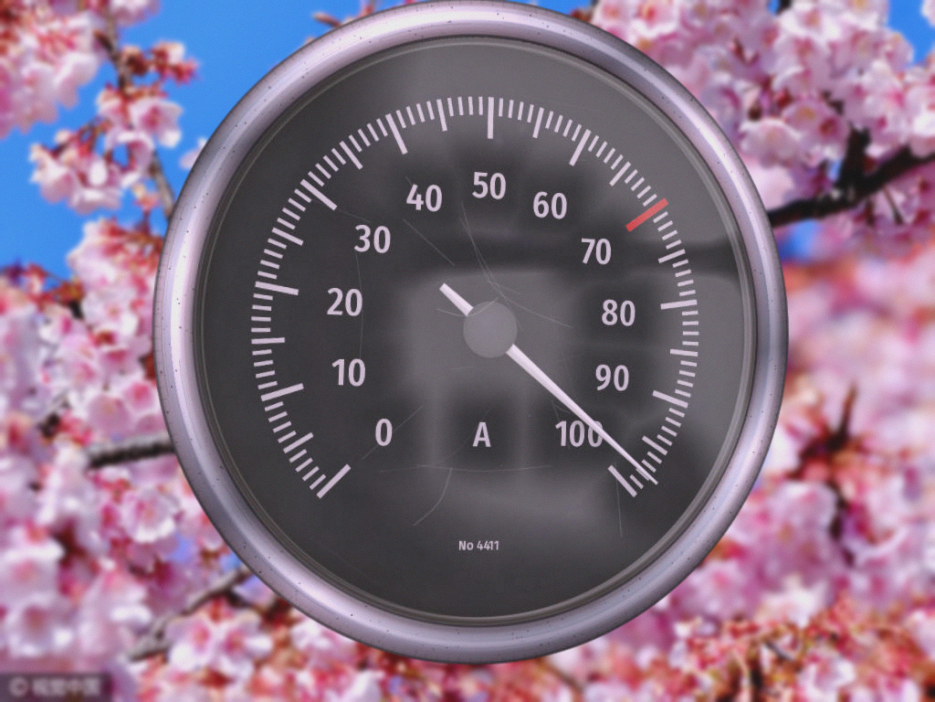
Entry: 98 A
